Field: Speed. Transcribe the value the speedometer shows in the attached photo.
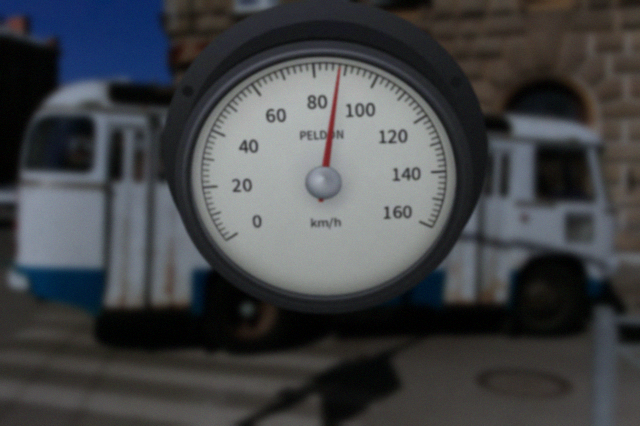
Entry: 88 km/h
